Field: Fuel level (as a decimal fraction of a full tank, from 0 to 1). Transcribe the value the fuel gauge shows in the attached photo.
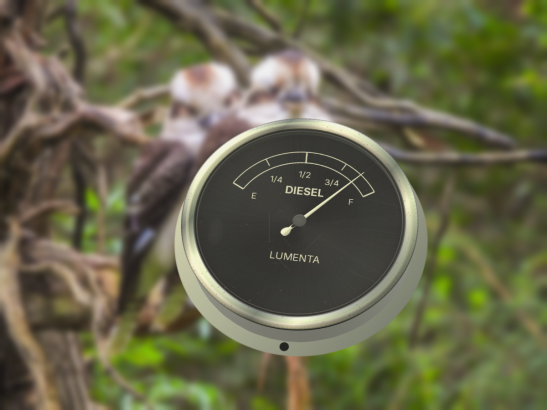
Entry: 0.875
